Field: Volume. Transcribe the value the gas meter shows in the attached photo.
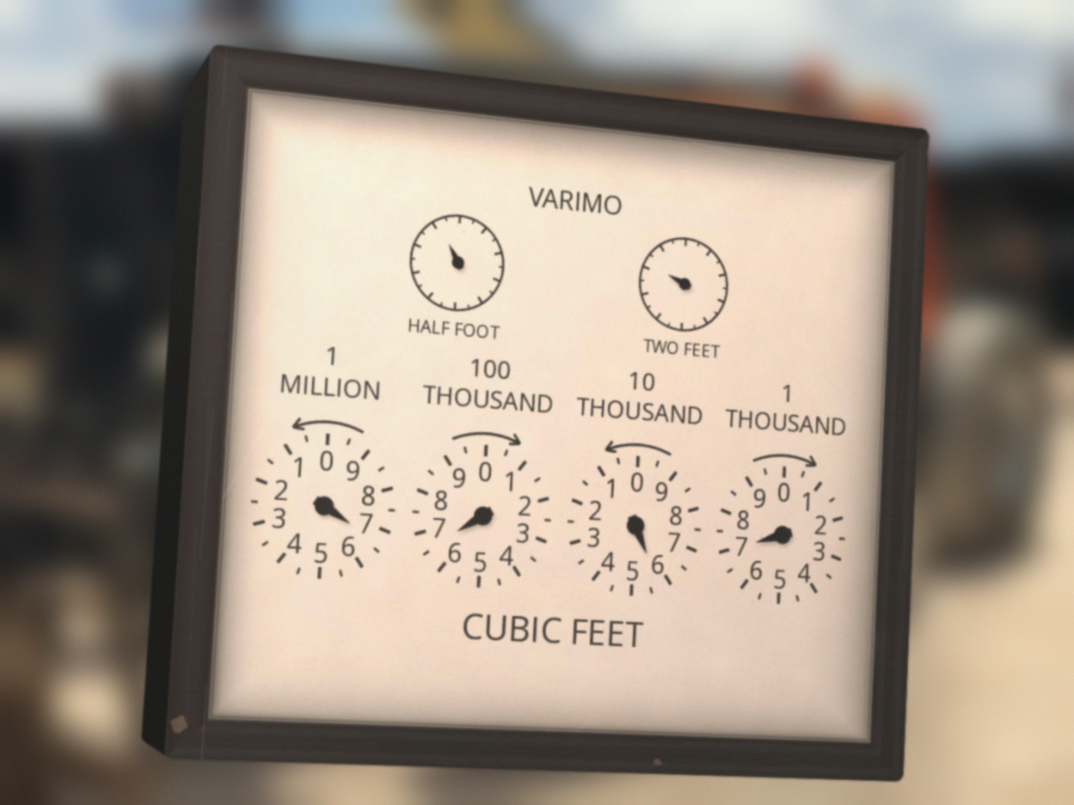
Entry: 665700 ft³
